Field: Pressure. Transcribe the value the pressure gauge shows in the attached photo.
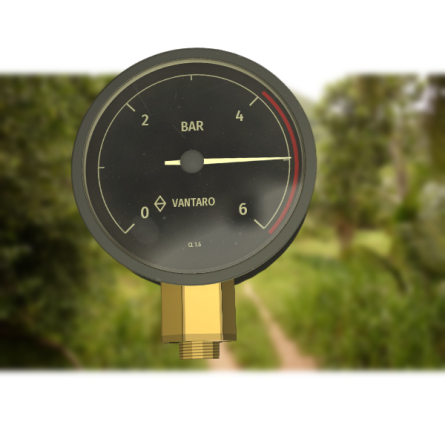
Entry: 5 bar
